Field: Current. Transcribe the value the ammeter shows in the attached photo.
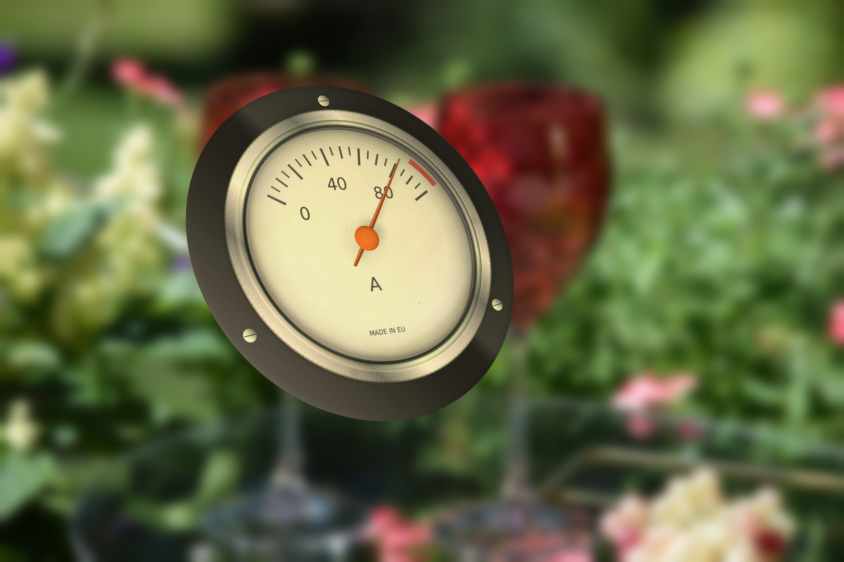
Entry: 80 A
